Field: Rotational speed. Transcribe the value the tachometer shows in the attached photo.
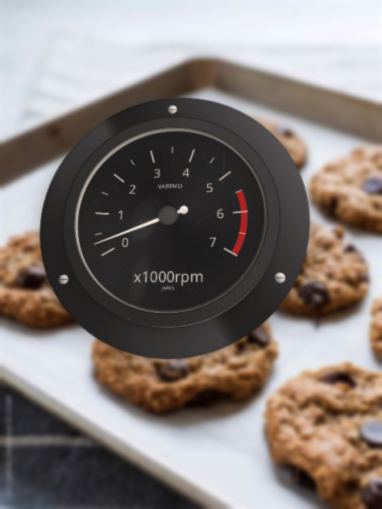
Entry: 250 rpm
